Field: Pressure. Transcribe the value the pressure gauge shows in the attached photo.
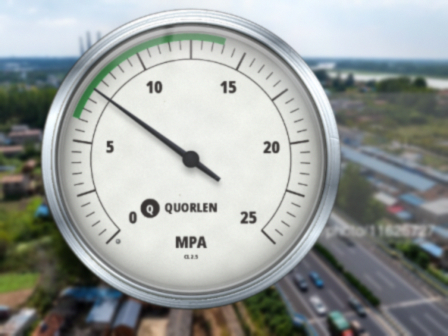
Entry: 7.5 MPa
